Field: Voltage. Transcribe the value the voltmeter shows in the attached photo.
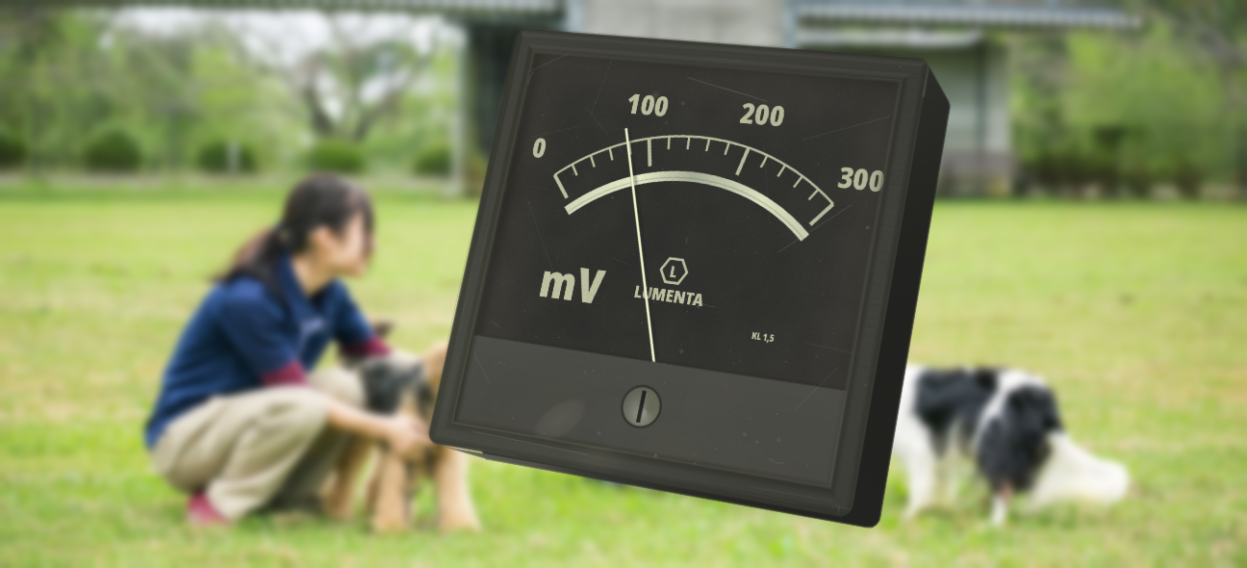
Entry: 80 mV
